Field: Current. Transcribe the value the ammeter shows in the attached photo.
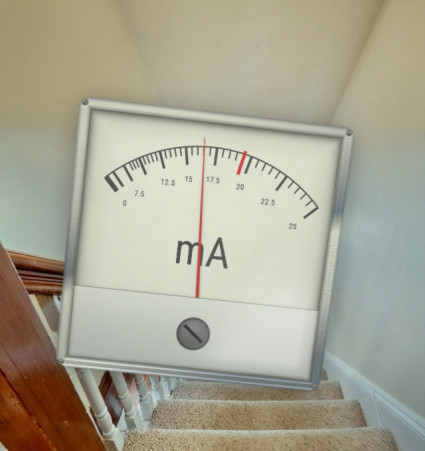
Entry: 16.5 mA
